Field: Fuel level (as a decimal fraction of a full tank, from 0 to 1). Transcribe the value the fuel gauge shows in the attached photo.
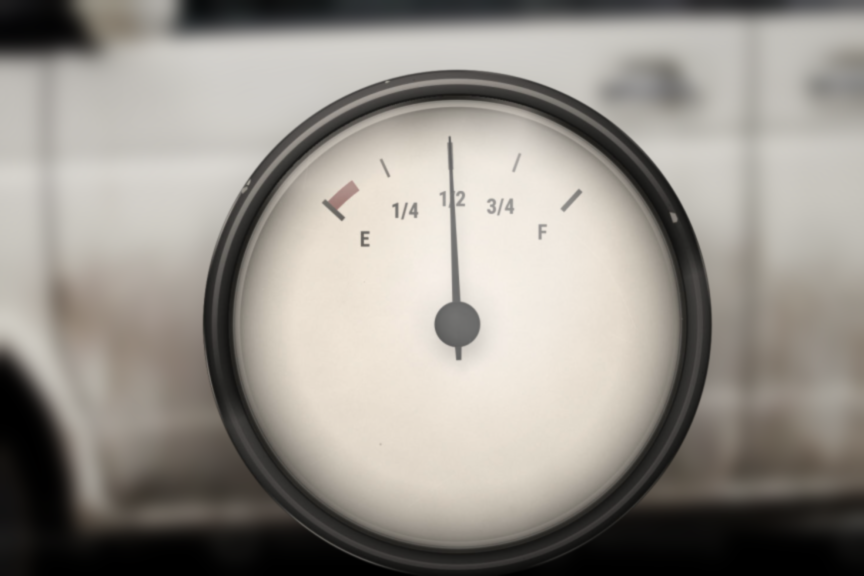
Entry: 0.5
